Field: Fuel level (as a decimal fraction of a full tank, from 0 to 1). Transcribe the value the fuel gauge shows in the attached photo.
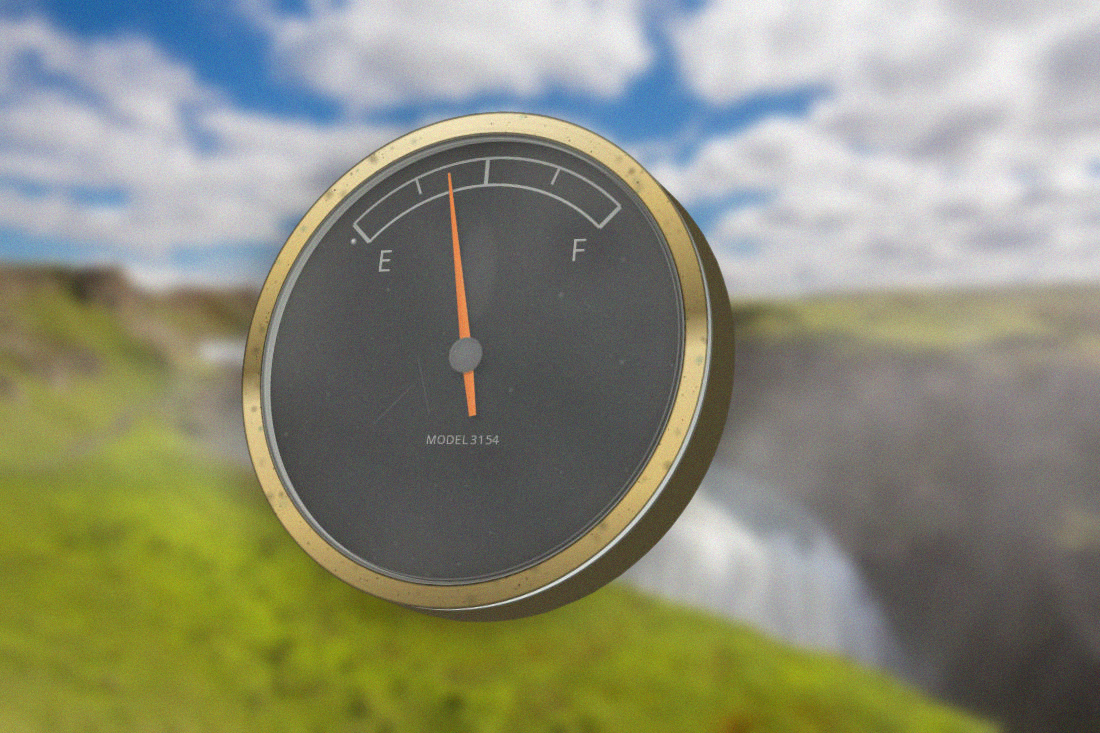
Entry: 0.375
